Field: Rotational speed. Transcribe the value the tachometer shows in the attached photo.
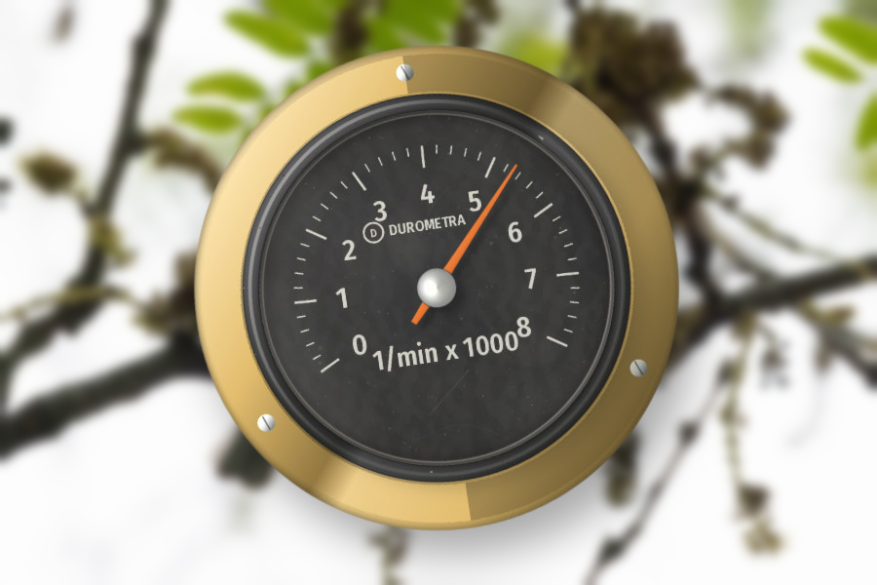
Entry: 5300 rpm
